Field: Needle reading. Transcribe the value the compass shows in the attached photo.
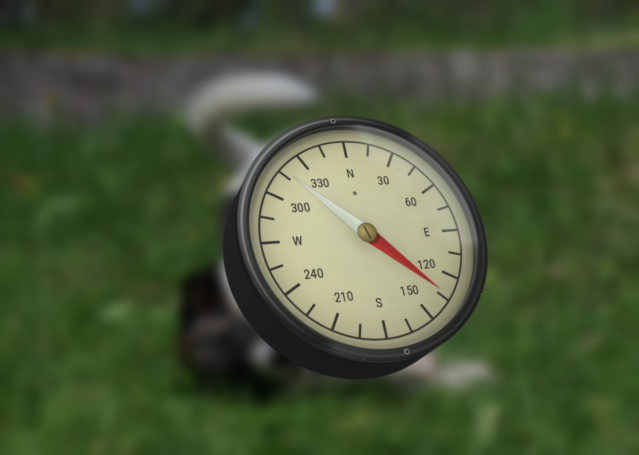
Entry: 135 °
